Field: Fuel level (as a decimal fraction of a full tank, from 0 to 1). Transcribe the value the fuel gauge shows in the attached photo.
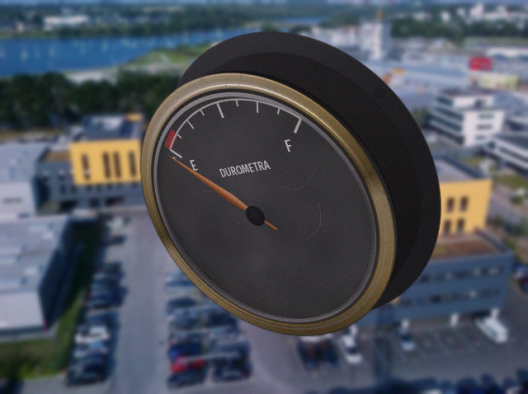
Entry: 0
